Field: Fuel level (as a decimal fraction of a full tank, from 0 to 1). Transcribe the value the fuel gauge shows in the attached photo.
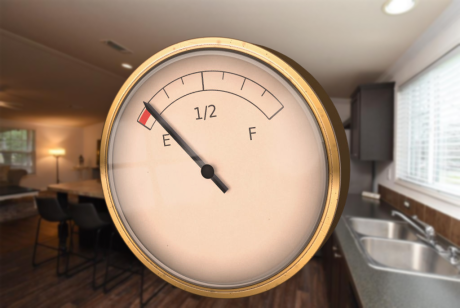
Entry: 0.125
